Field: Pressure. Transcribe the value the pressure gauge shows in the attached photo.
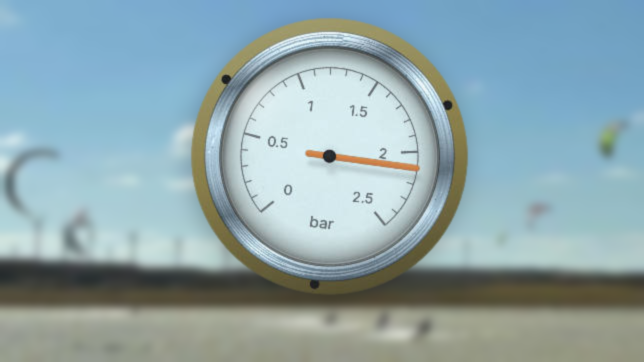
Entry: 2.1 bar
